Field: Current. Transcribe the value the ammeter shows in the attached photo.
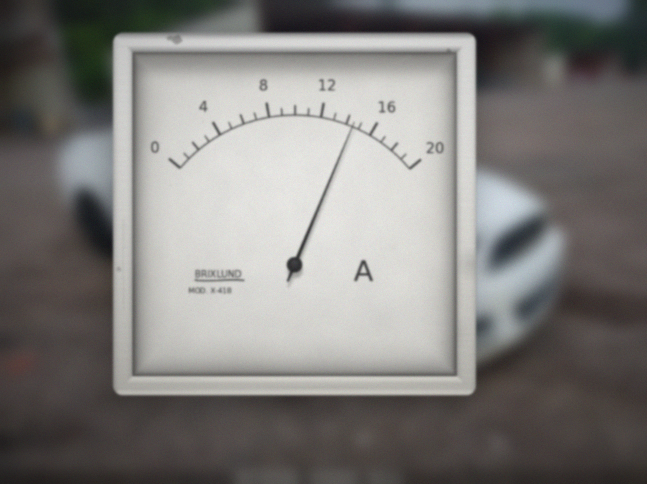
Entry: 14.5 A
